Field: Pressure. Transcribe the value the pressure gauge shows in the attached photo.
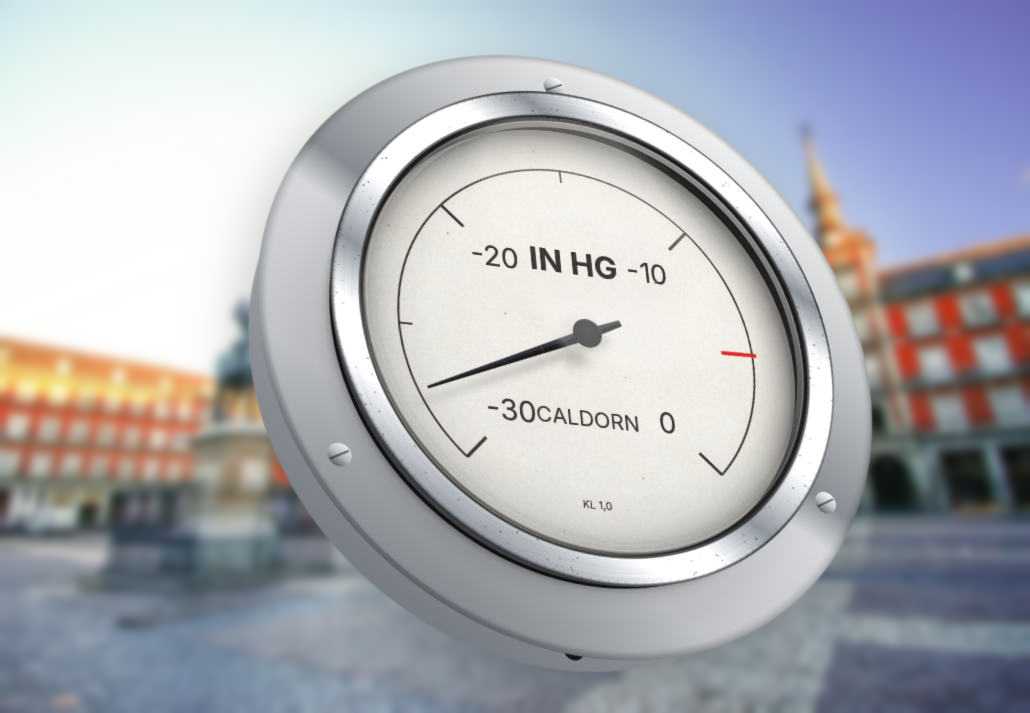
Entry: -27.5 inHg
